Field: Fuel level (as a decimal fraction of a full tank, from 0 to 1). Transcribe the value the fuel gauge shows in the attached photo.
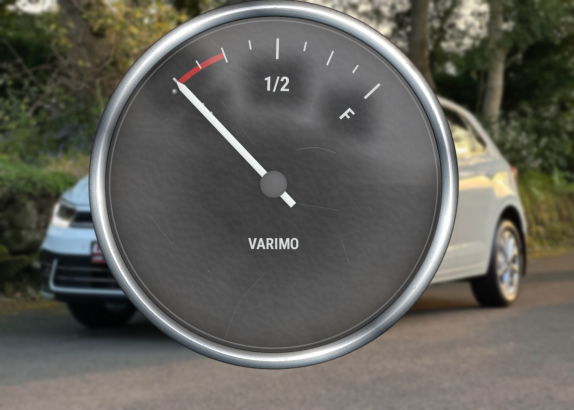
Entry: 0
